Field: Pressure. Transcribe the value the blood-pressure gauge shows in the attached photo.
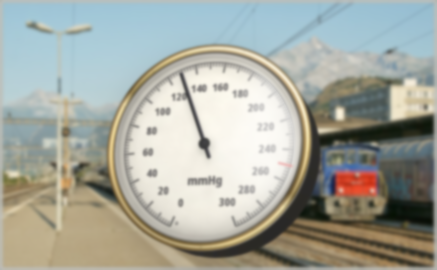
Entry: 130 mmHg
